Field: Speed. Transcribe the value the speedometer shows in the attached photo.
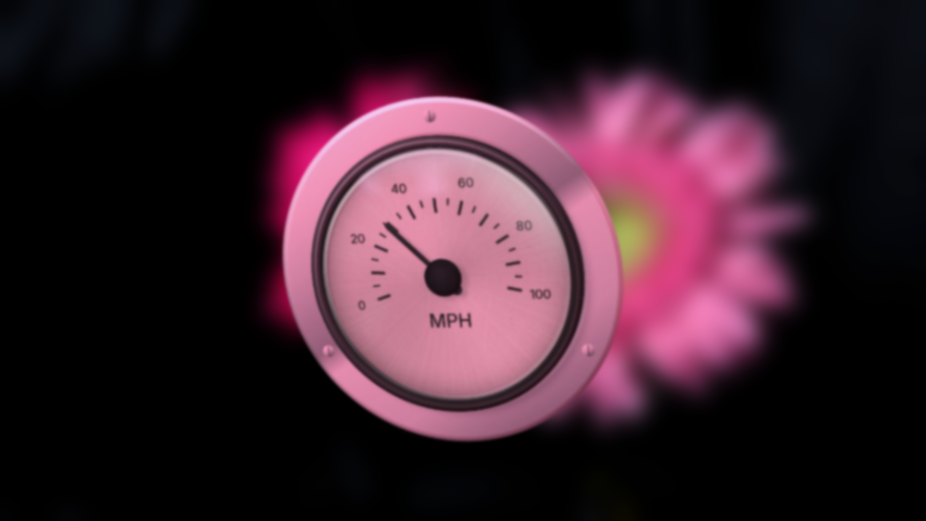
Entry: 30 mph
